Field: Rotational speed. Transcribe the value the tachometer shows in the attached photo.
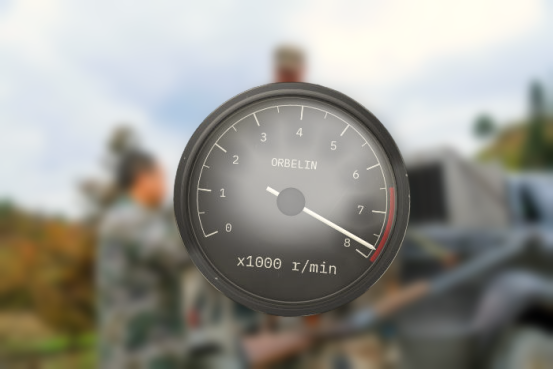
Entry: 7750 rpm
